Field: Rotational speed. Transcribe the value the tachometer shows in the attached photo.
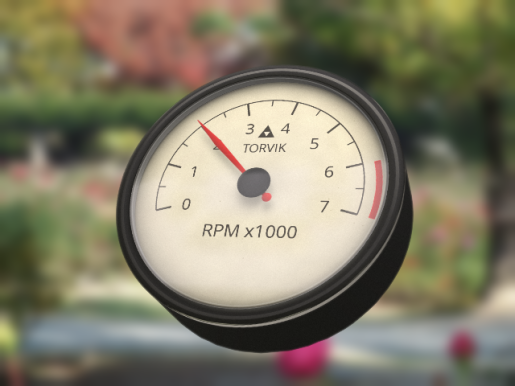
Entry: 2000 rpm
